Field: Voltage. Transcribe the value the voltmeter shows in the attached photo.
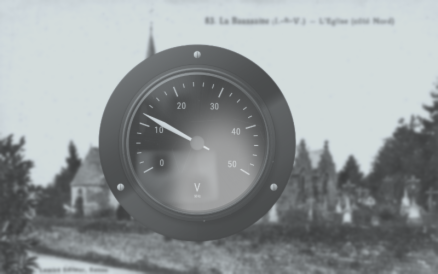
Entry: 12 V
